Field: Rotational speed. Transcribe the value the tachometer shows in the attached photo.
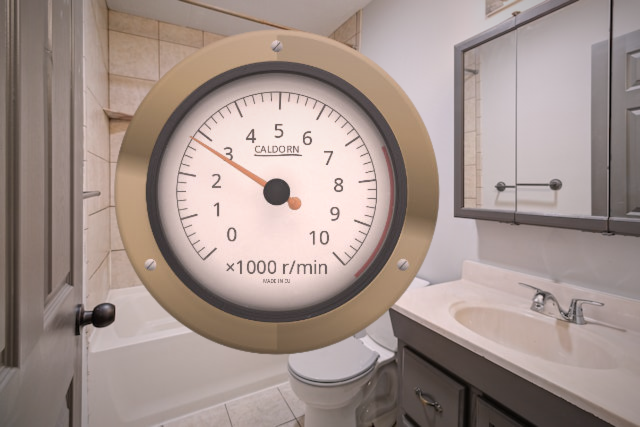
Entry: 2800 rpm
